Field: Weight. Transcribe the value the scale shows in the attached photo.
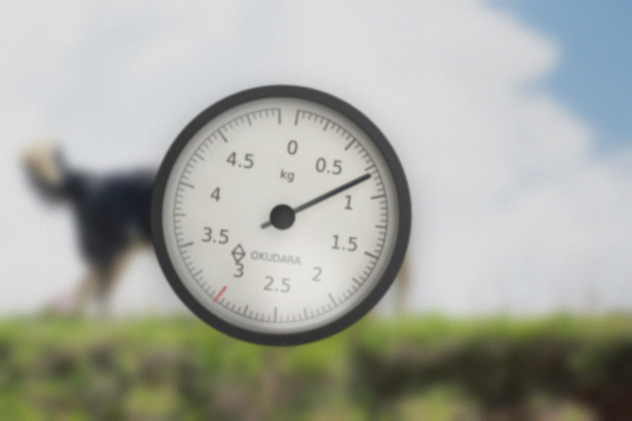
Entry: 0.8 kg
